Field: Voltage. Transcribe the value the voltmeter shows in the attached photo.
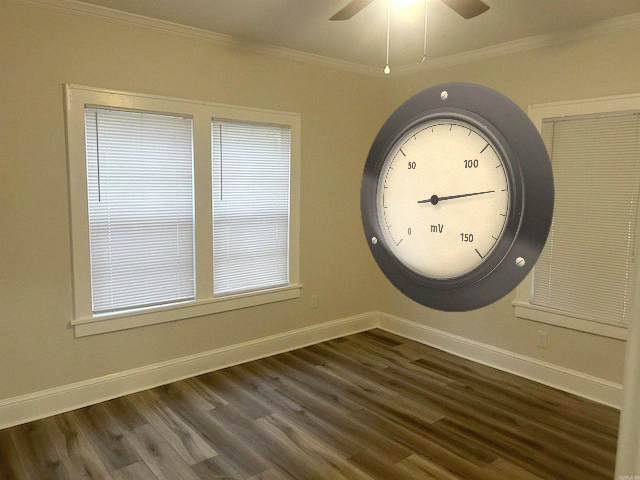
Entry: 120 mV
